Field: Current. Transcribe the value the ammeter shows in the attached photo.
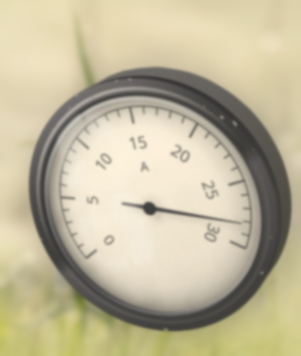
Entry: 28 A
